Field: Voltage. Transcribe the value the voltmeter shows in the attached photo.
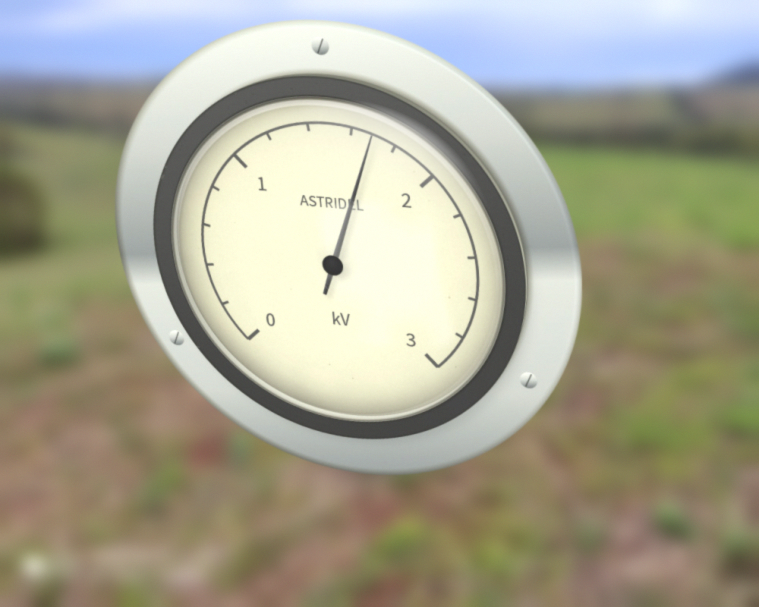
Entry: 1.7 kV
